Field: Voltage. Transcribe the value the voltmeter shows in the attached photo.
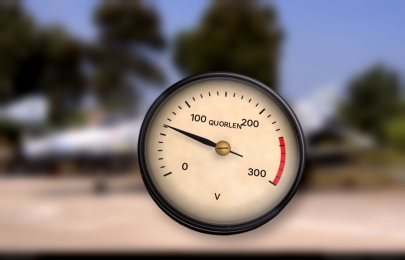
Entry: 60 V
